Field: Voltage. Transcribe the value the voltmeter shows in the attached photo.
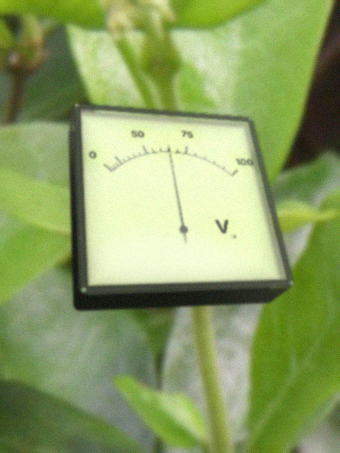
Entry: 65 V
